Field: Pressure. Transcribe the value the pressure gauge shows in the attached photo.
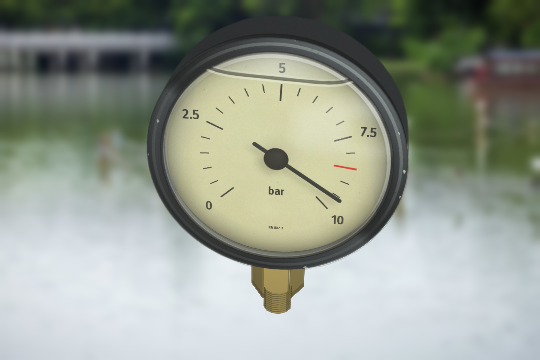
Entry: 9.5 bar
